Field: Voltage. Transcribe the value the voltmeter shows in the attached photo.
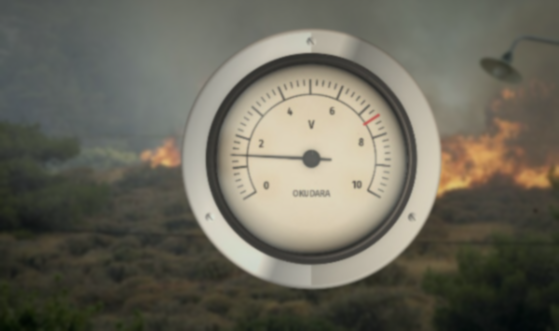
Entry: 1.4 V
